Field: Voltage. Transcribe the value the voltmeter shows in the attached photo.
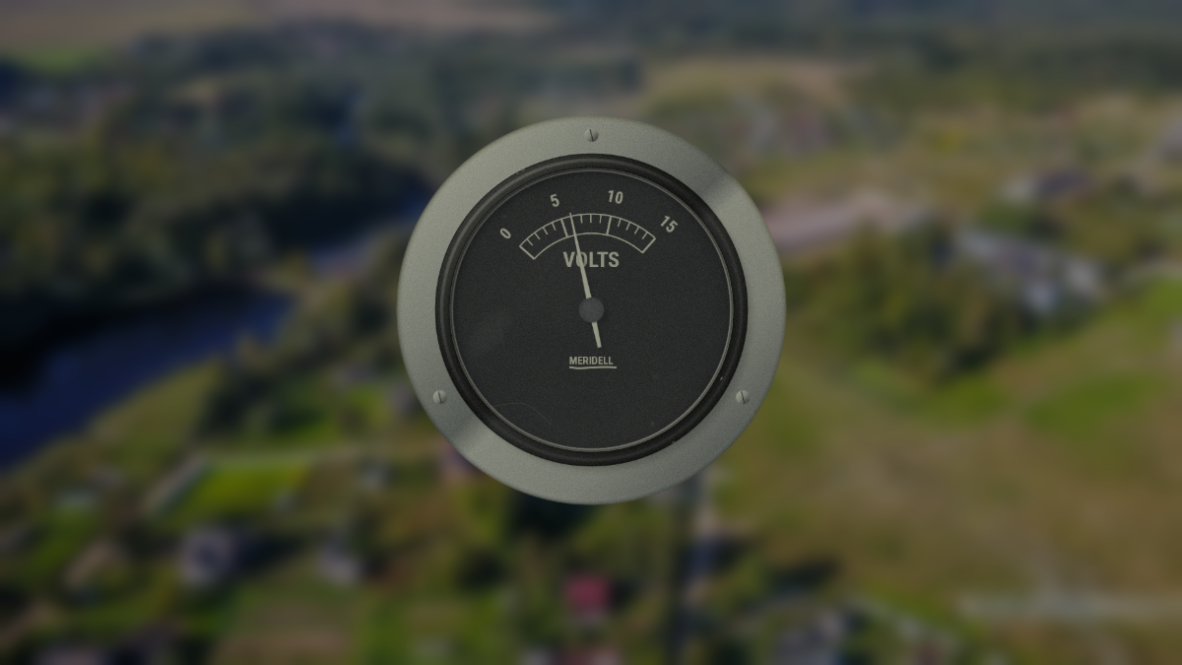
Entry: 6 V
